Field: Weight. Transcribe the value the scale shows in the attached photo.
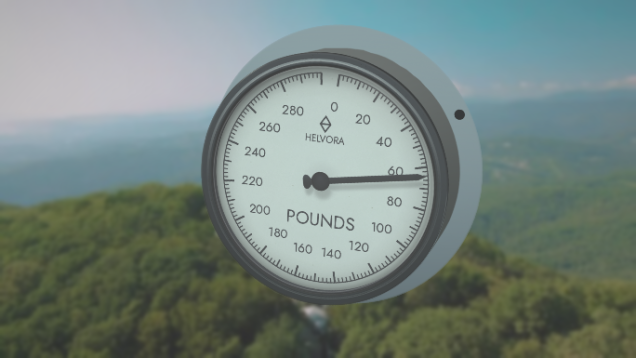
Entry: 64 lb
